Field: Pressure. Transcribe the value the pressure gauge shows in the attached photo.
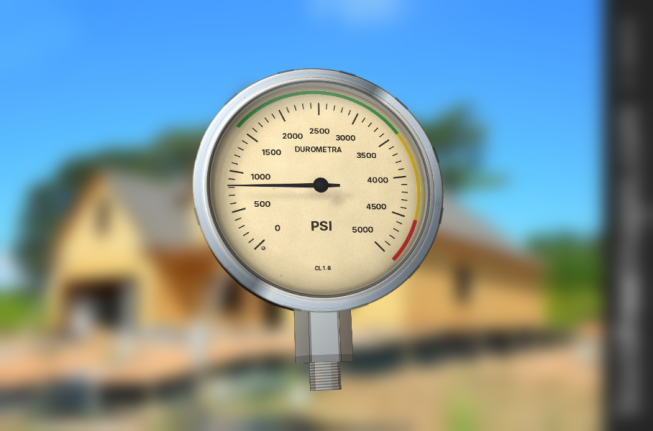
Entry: 800 psi
